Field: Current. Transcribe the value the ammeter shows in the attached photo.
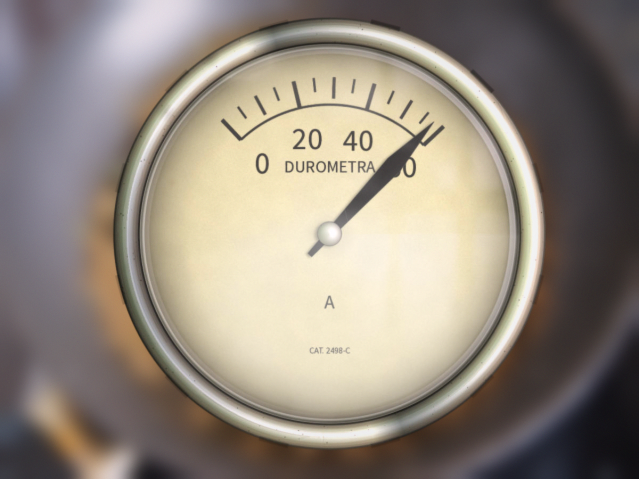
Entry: 57.5 A
